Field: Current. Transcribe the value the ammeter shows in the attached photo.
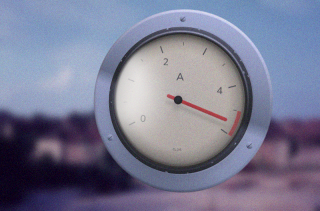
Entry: 4.75 A
